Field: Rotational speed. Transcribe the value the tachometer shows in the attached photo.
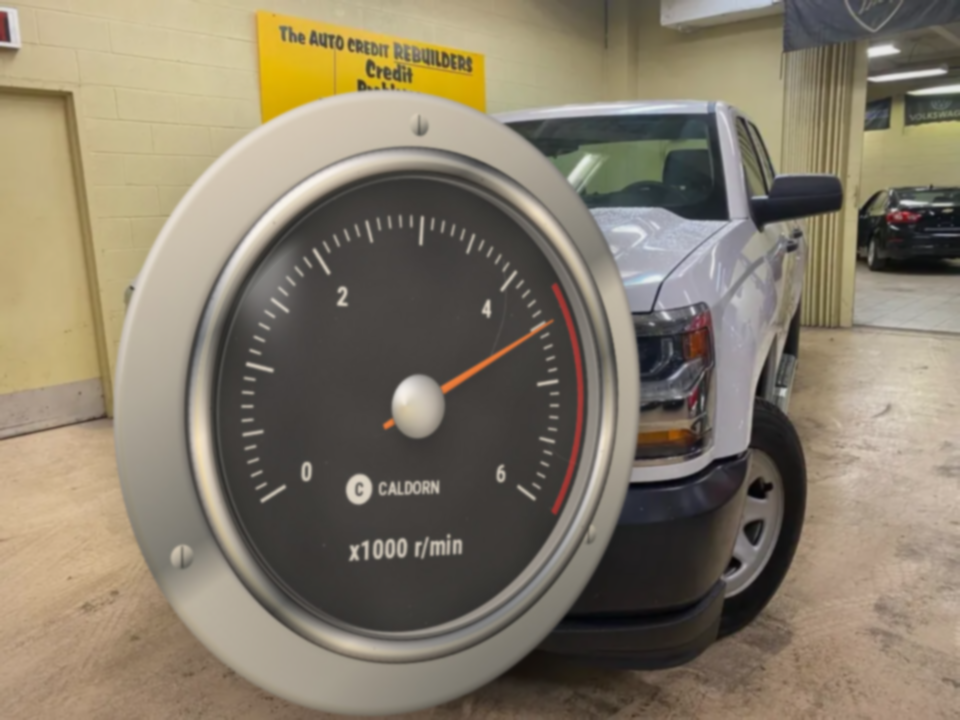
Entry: 4500 rpm
